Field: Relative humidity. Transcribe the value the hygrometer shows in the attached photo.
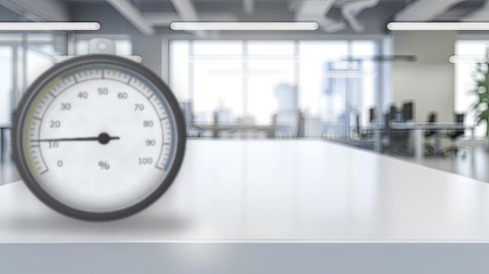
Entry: 12 %
